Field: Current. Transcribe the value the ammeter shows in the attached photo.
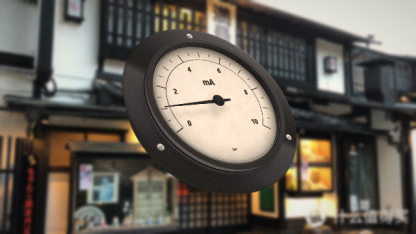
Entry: 1 mA
